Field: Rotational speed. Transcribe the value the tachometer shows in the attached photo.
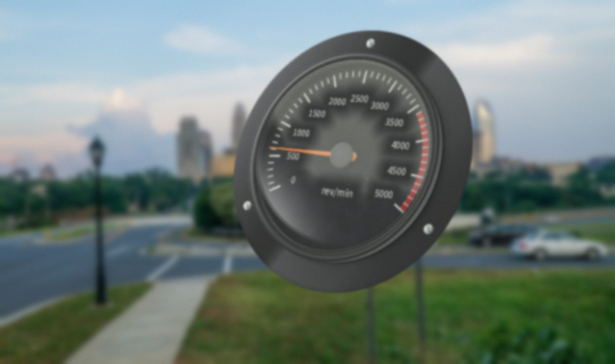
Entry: 600 rpm
